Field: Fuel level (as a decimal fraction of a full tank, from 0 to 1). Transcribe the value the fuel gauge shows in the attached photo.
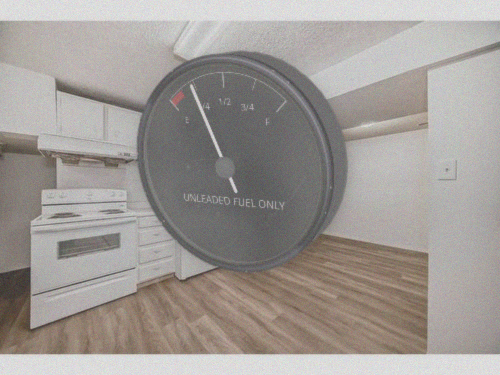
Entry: 0.25
